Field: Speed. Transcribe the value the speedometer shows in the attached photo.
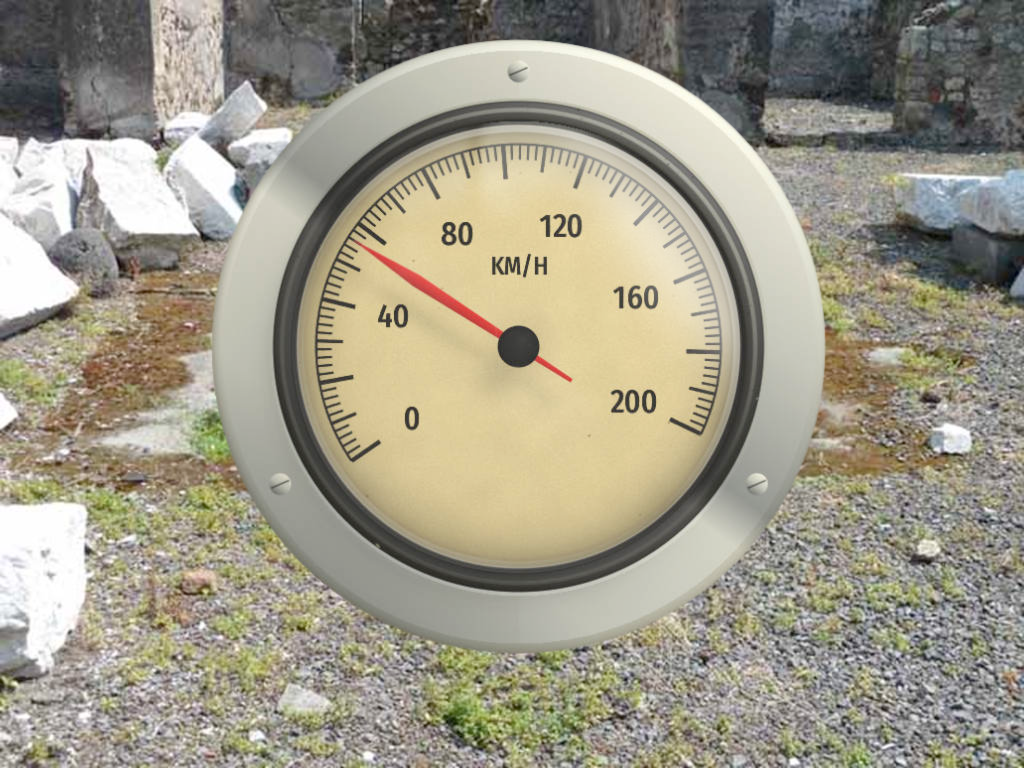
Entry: 56 km/h
